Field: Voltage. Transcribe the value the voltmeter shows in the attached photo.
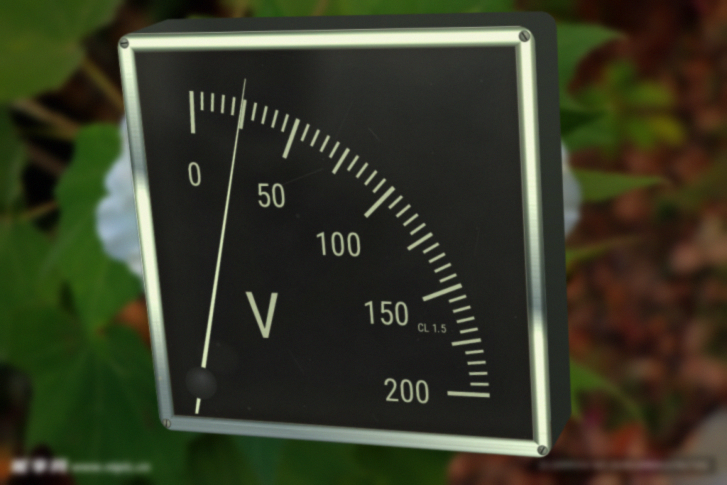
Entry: 25 V
